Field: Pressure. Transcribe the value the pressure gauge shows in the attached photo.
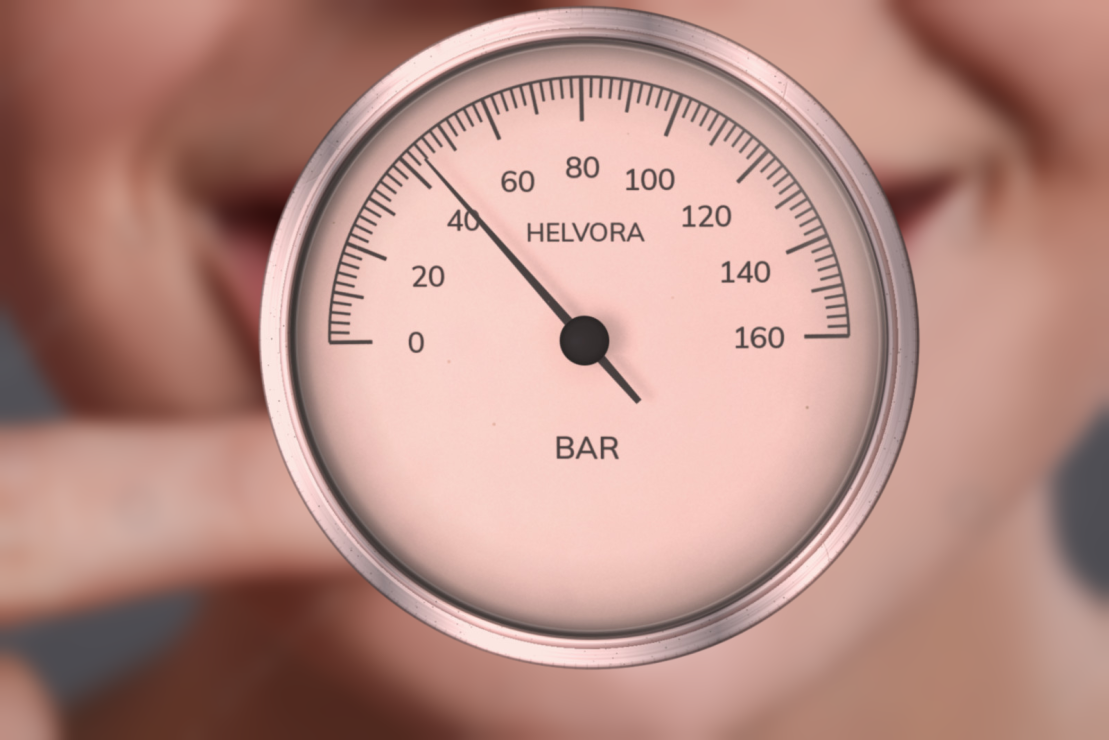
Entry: 44 bar
